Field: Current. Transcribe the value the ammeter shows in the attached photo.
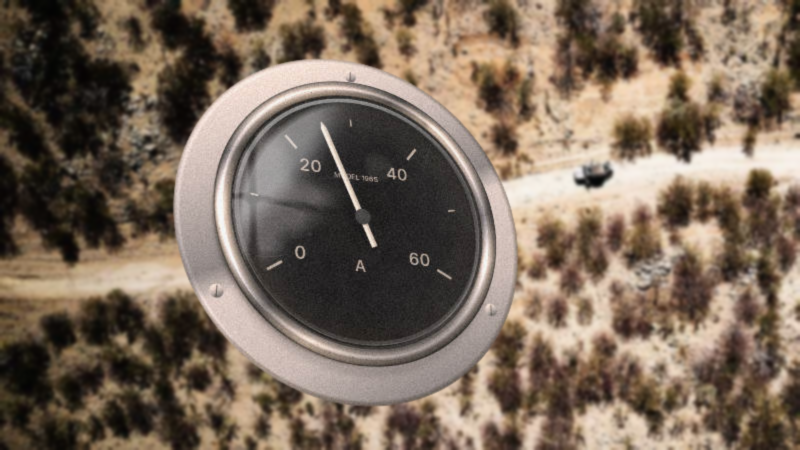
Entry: 25 A
